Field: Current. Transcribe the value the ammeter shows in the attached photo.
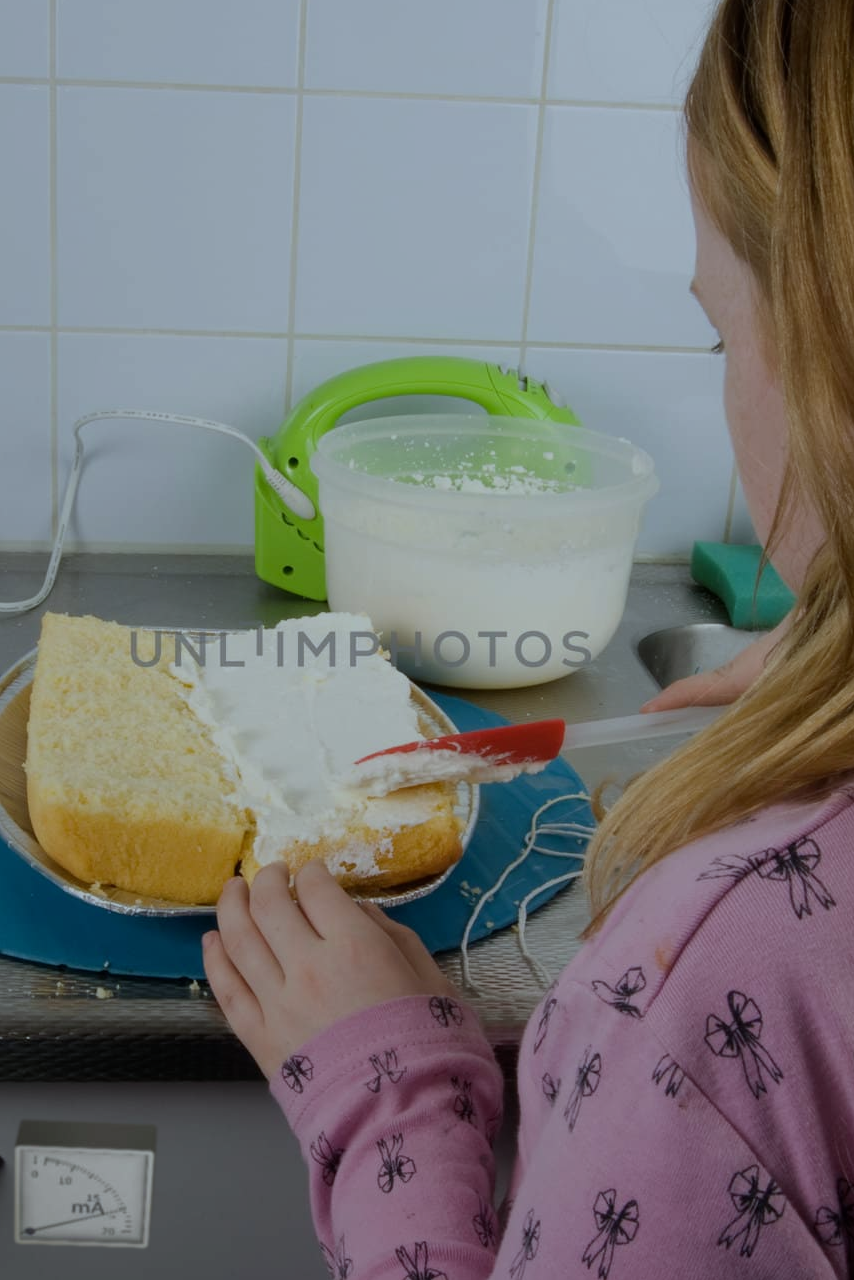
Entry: 17.5 mA
